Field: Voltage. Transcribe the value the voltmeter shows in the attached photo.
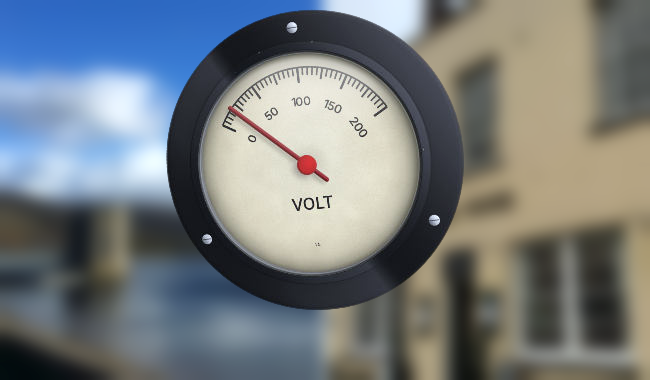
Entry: 20 V
